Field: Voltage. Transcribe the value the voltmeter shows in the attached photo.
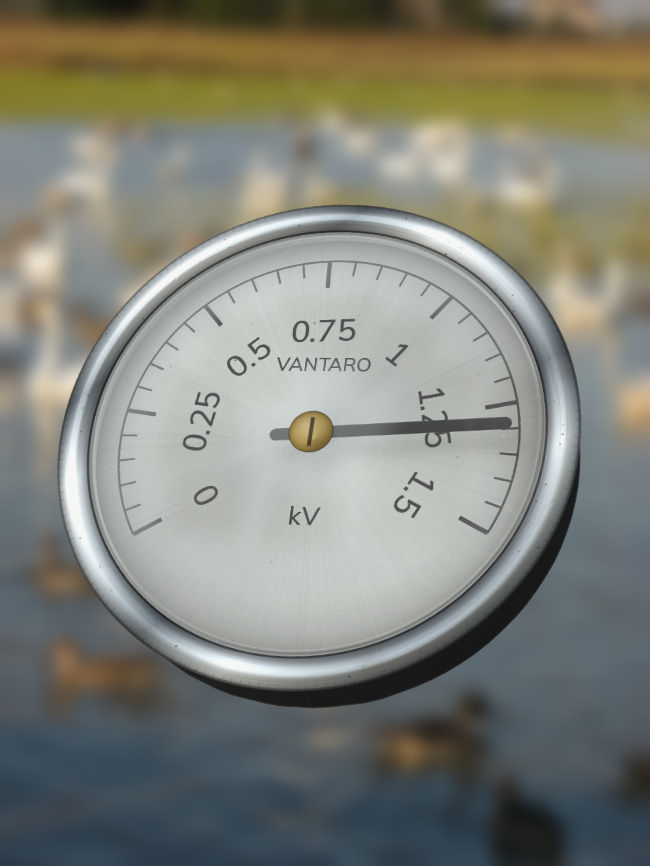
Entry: 1.3 kV
